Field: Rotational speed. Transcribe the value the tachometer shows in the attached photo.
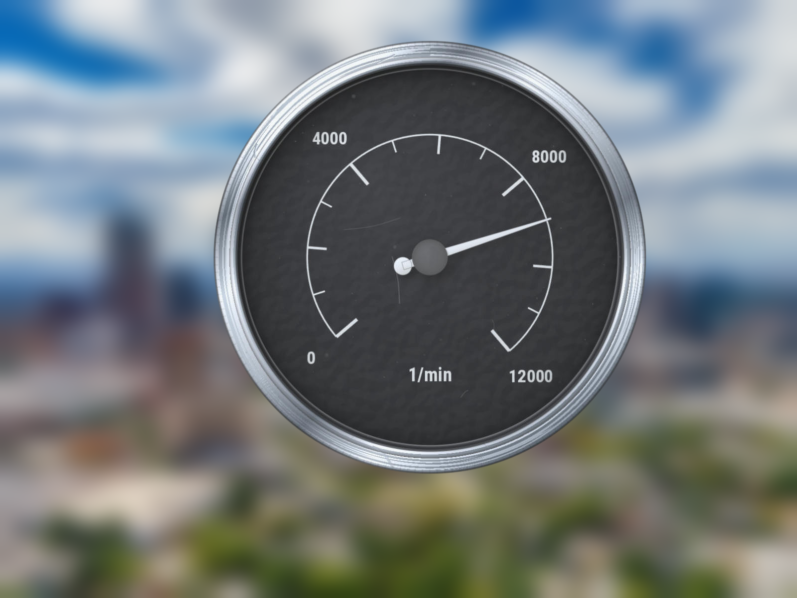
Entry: 9000 rpm
